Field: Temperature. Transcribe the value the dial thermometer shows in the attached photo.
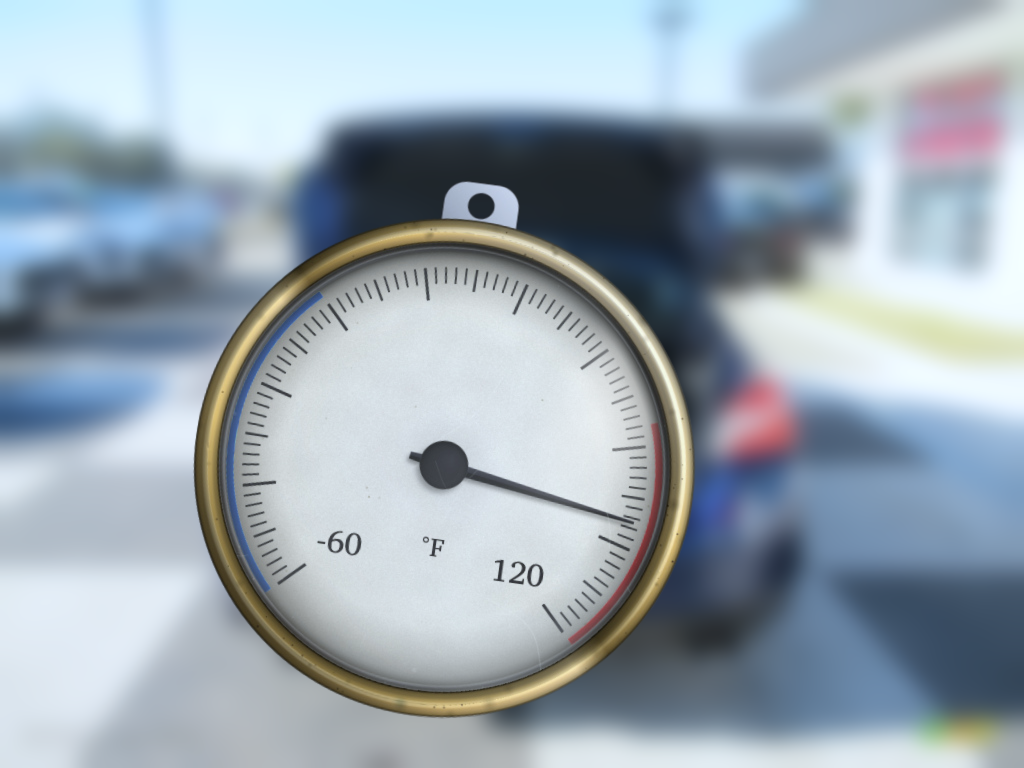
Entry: 95 °F
